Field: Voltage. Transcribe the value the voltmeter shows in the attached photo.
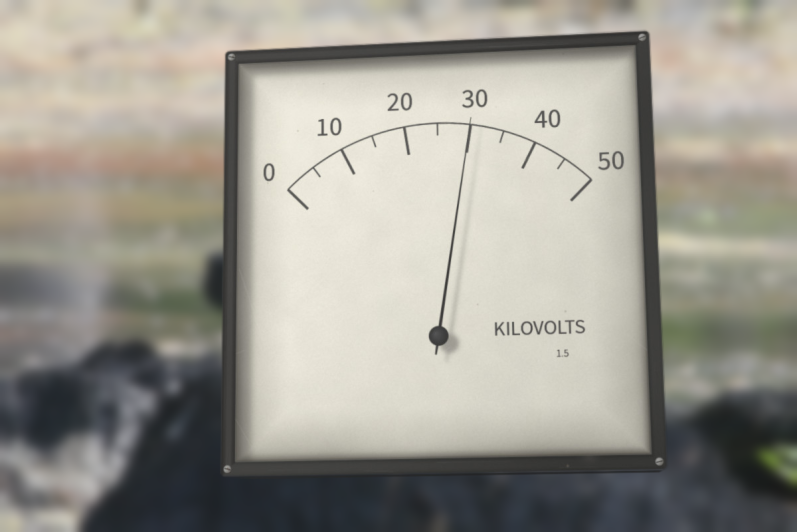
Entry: 30 kV
